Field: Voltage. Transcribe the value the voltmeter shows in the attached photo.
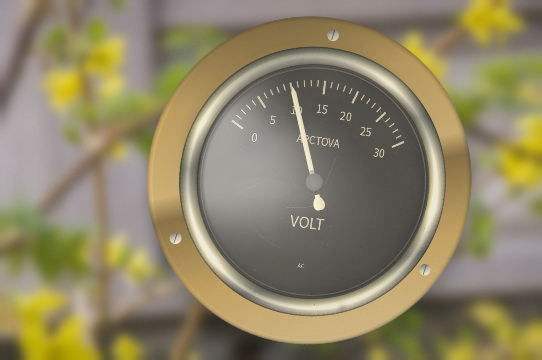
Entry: 10 V
